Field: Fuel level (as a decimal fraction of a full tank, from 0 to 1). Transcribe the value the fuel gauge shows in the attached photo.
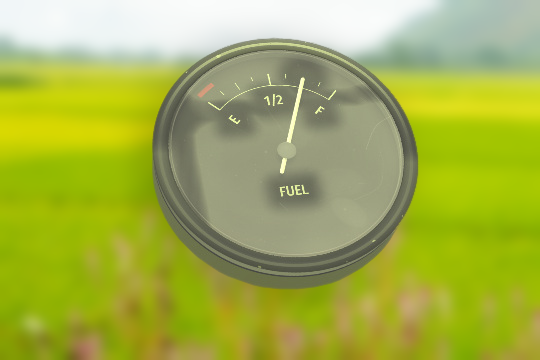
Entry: 0.75
